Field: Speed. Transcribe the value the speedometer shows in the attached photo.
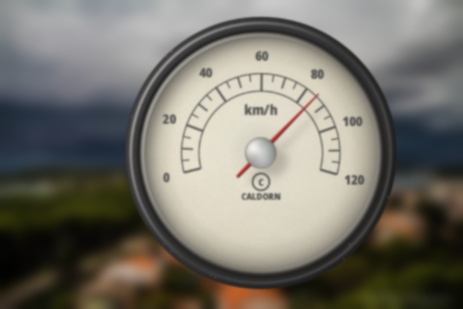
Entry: 85 km/h
